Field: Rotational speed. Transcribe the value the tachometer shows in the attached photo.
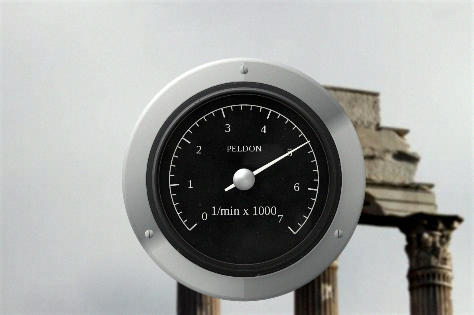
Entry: 5000 rpm
